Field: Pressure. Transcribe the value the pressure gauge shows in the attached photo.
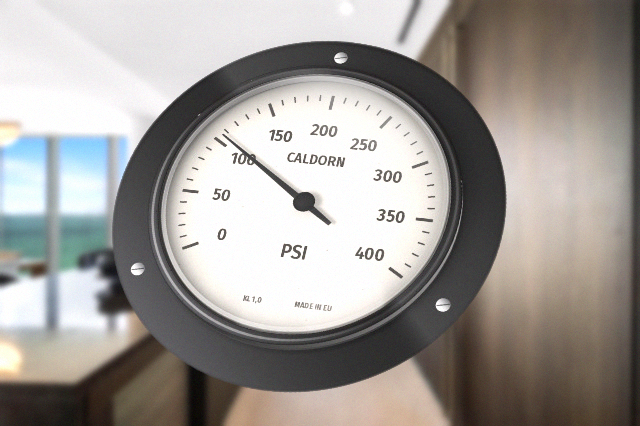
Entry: 105 psi
